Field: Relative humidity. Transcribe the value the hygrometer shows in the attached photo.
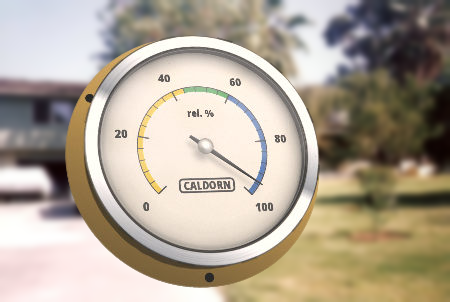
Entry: 96 %
